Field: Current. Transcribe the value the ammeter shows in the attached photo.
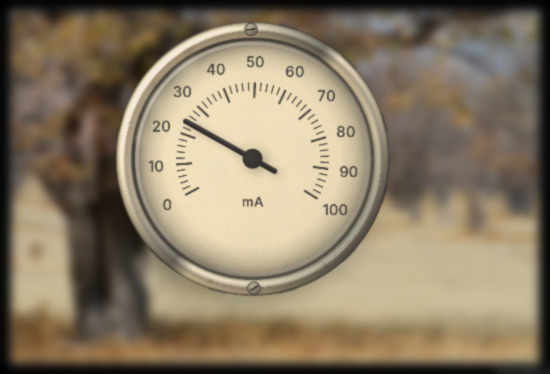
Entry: 24 mA
